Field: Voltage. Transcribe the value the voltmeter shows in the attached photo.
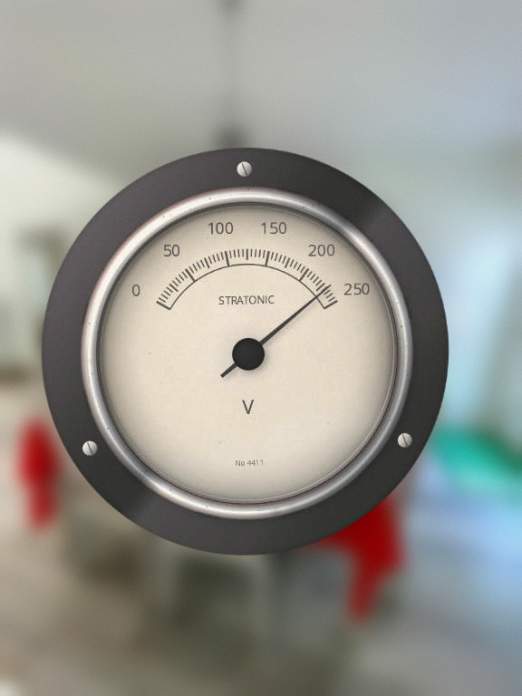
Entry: 230 V
